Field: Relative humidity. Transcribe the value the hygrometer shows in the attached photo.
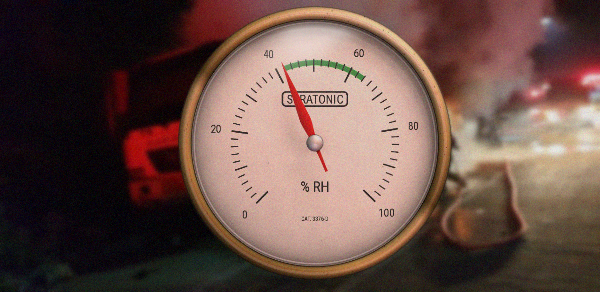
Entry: 42 %
